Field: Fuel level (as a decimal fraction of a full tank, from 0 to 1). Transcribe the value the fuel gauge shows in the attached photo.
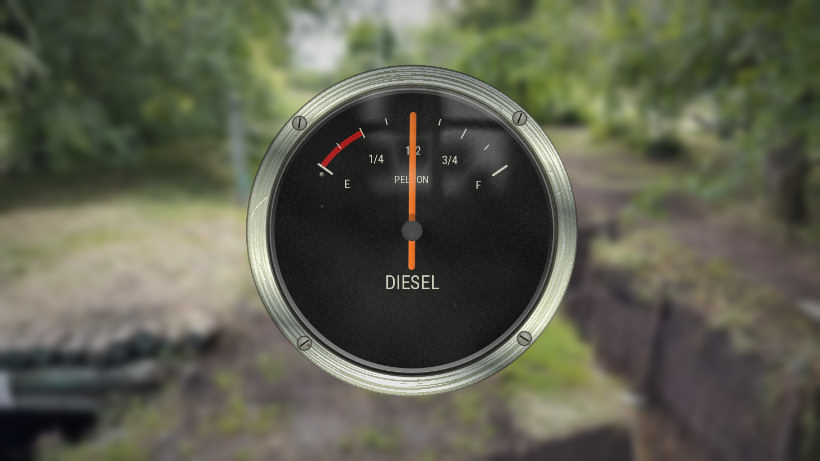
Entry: 0.5
